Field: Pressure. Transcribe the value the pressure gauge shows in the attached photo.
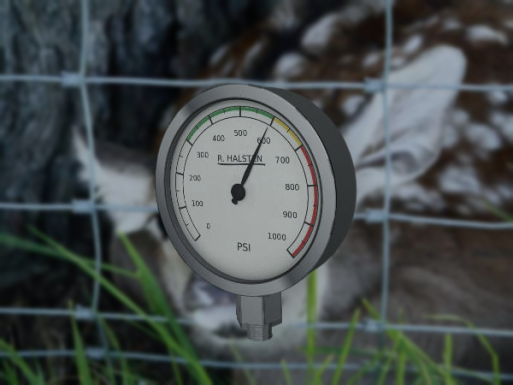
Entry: 600 psi
